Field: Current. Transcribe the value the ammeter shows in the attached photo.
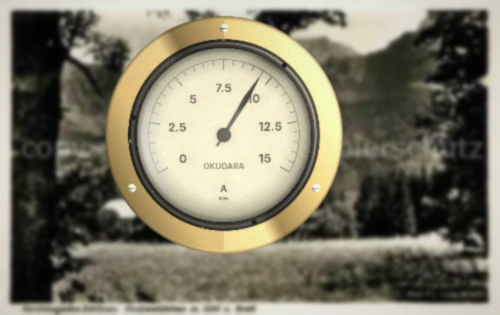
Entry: 9.5 A
